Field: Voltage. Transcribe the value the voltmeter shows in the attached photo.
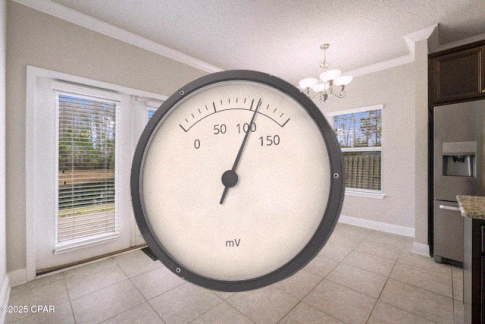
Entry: 110 mV
